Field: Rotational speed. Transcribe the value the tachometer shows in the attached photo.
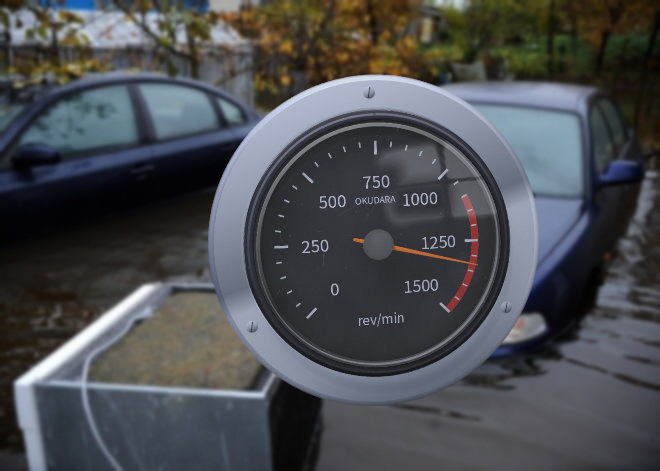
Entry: 1325 rpm
